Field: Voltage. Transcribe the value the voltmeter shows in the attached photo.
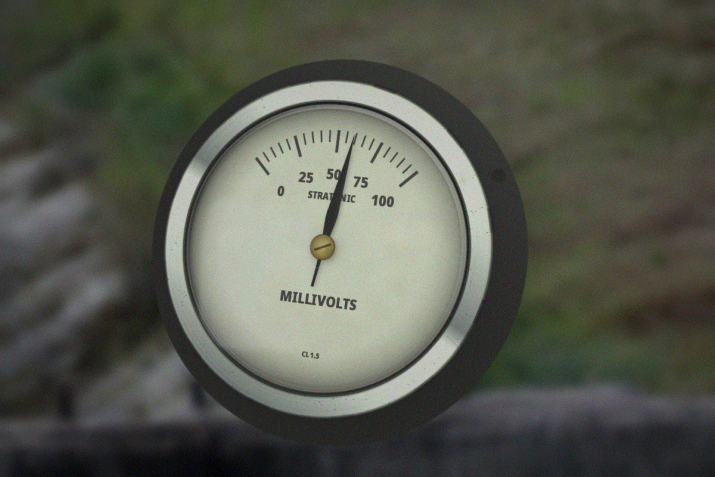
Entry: 60 mV
